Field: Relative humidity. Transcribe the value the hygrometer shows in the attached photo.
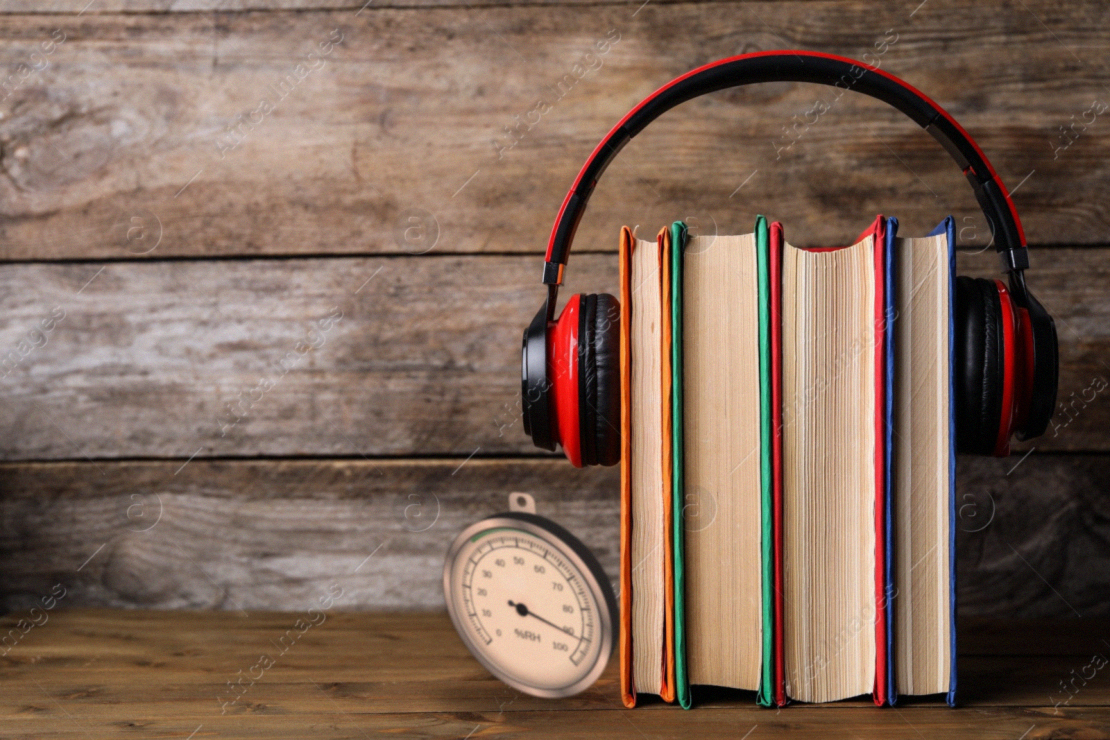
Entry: 90 %
